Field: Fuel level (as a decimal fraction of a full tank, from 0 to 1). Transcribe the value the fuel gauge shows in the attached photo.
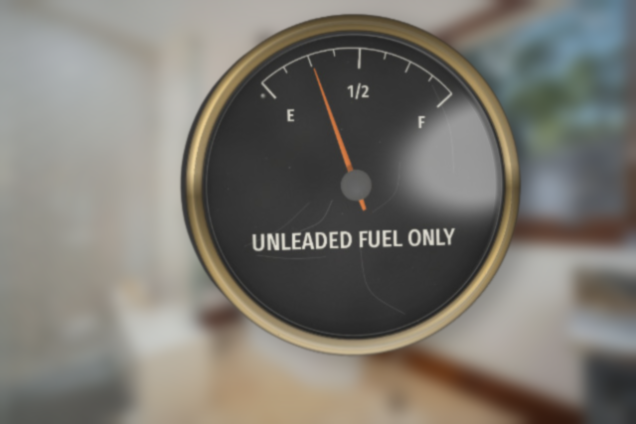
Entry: 0.25
